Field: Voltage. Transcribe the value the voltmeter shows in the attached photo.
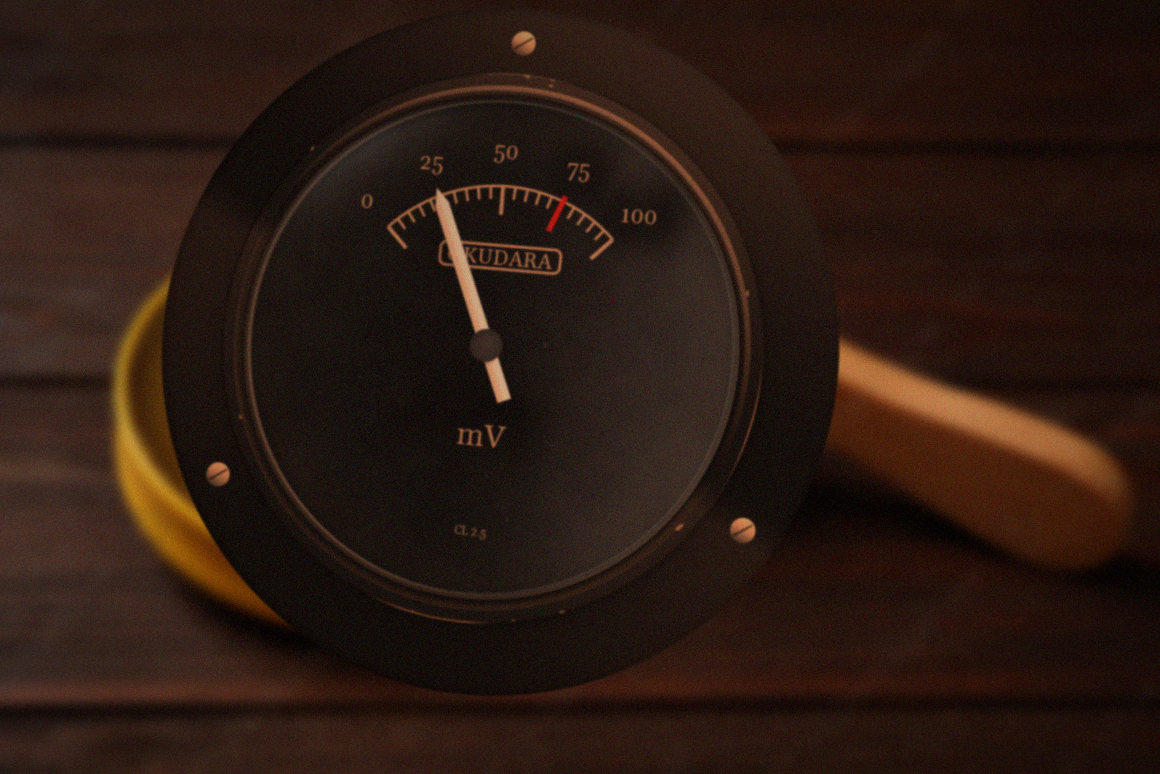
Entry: 25 mV
